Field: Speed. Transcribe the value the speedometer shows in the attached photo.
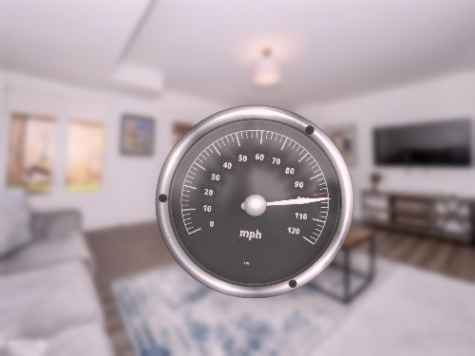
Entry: 100 mph
